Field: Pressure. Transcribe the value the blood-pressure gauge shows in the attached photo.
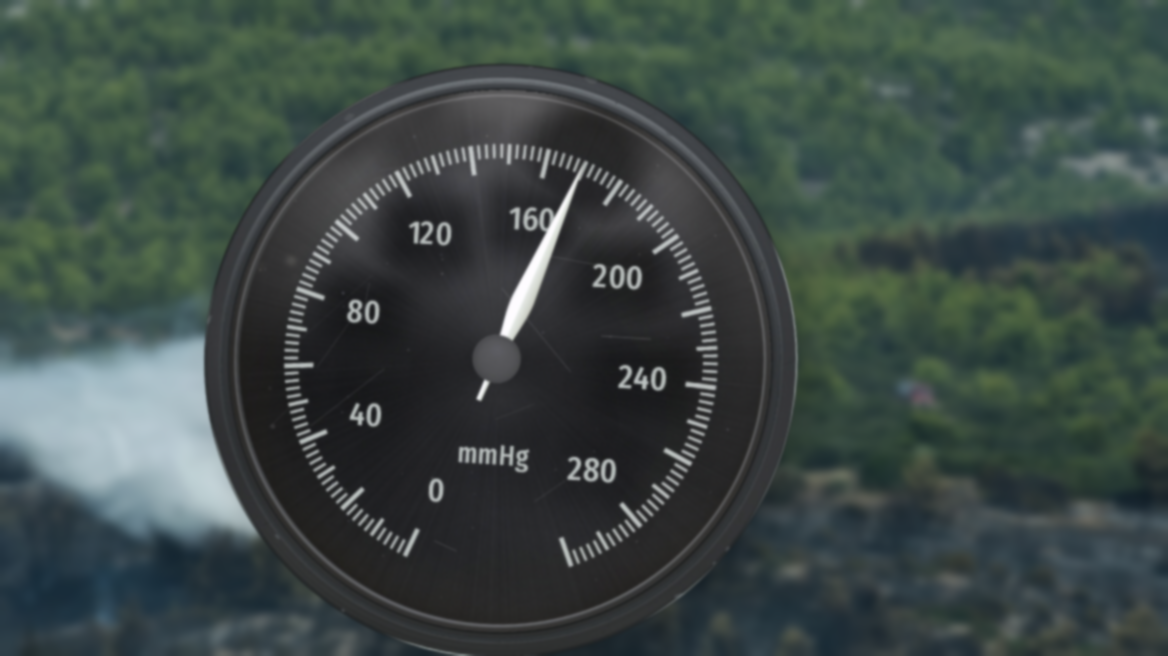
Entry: 170 mmHg
